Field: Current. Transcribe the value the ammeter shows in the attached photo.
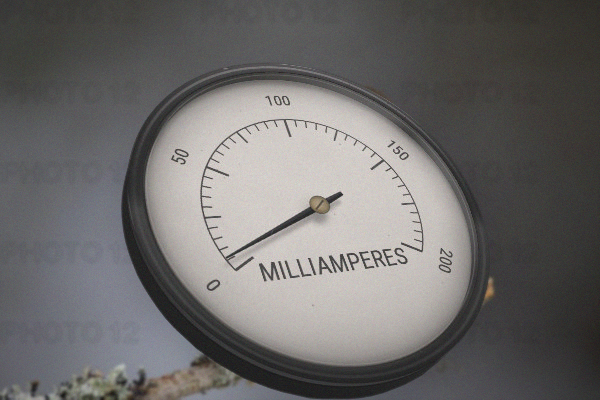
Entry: 5 mA
